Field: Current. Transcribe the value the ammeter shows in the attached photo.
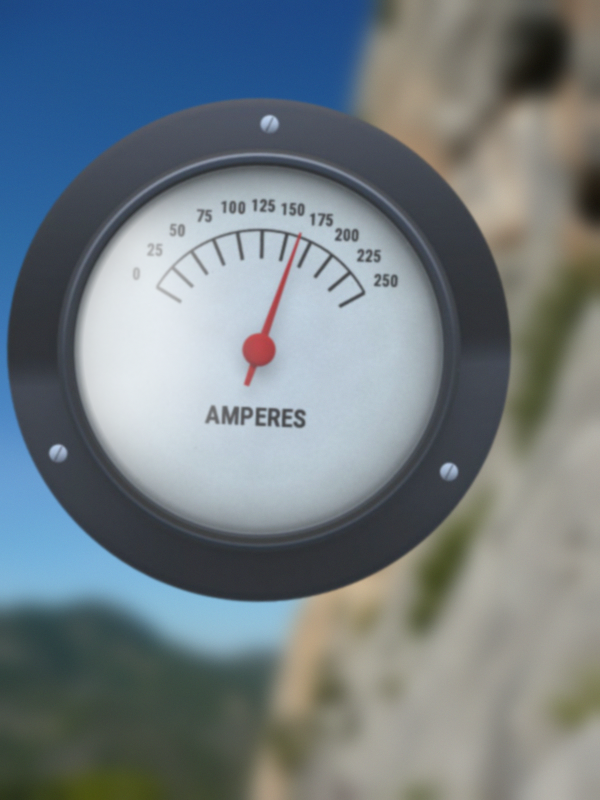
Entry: 162.5 A
